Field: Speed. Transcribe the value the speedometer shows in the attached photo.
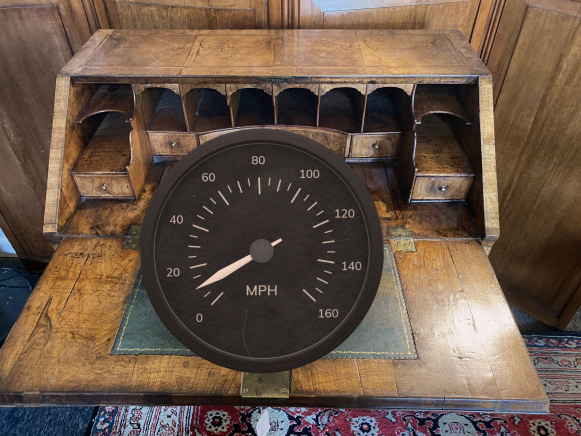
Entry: 10 mph
